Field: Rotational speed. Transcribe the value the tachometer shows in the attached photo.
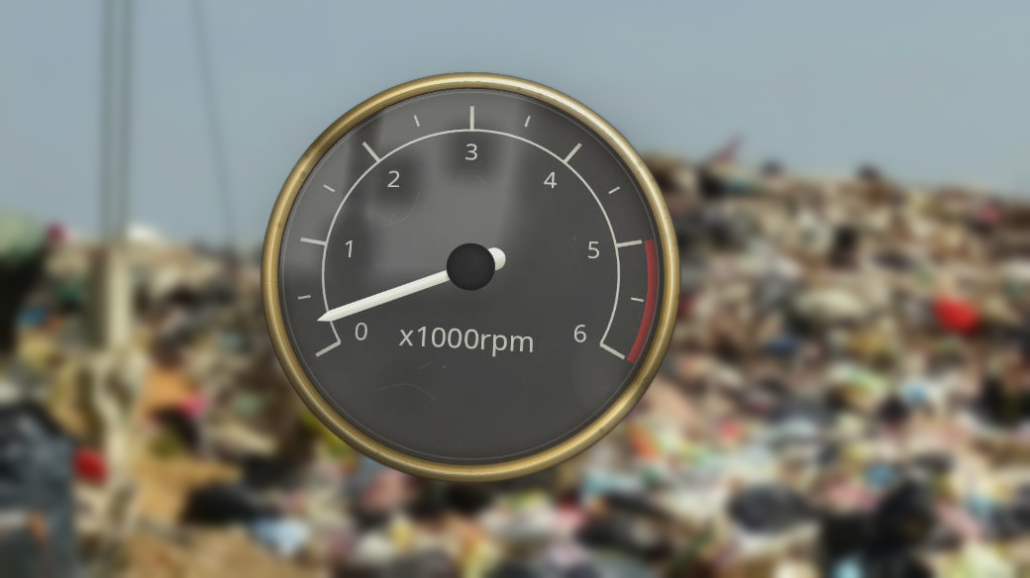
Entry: 250 rpm
